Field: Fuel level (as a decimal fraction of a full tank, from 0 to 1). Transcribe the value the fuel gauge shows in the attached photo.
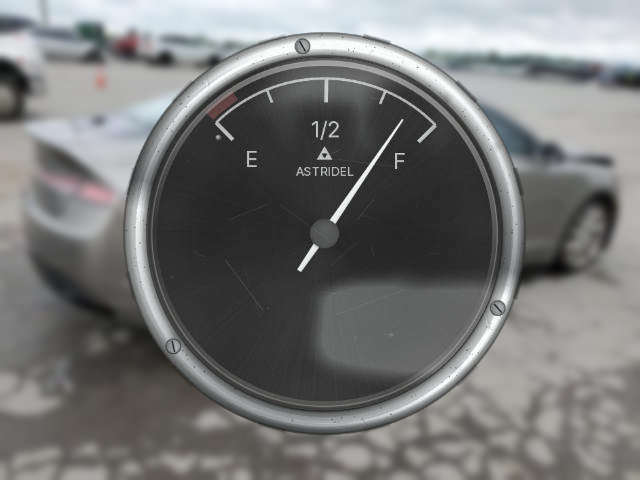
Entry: 0.875
